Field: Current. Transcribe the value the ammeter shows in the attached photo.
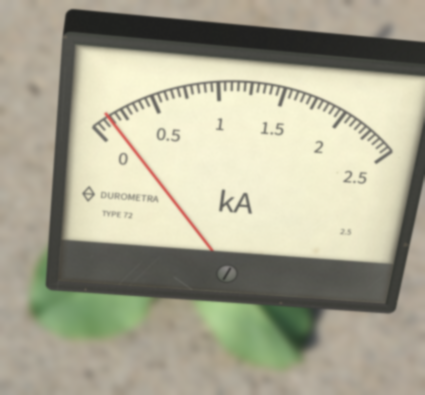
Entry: 0.15 kA
